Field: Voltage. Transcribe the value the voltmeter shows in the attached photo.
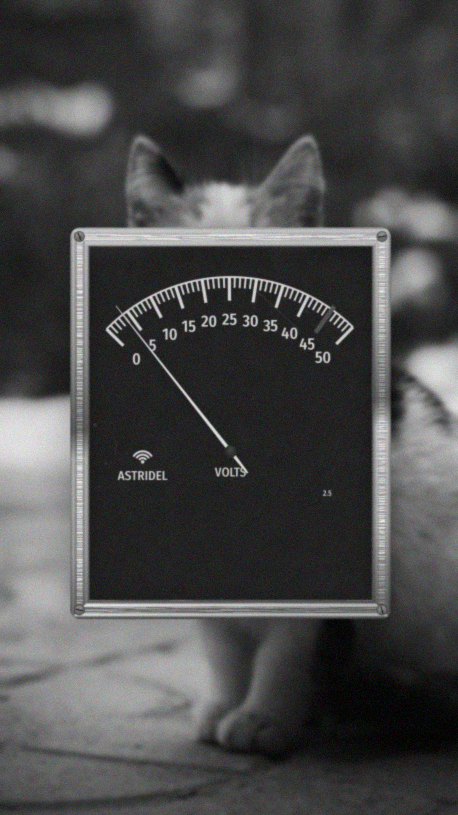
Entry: 4 V
